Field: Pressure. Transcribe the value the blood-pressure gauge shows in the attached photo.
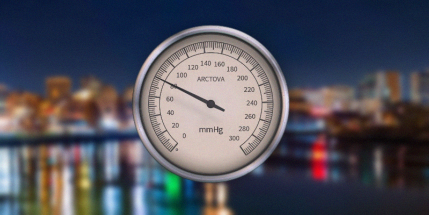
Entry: 80 mmHg
